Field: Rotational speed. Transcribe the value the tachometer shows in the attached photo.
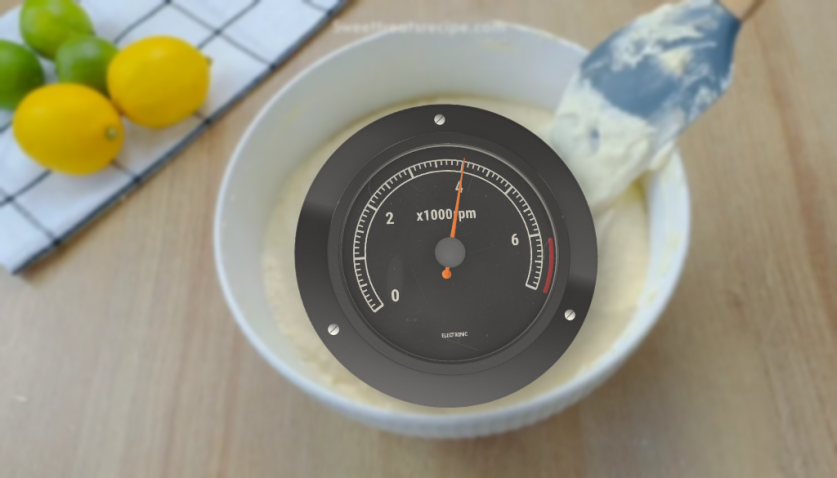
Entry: 4000 rpm
